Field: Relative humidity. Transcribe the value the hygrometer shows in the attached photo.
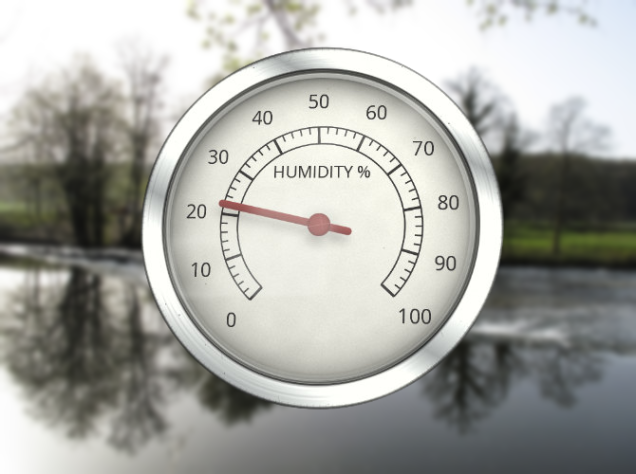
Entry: 22 %
